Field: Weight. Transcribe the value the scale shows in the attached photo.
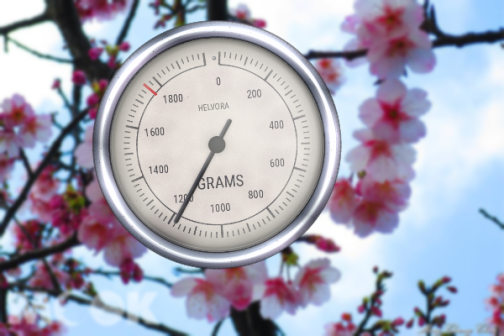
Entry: 1180 g
